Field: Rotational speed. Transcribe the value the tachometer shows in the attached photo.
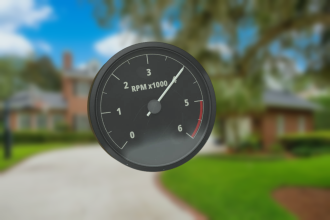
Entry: 4000 rpm
